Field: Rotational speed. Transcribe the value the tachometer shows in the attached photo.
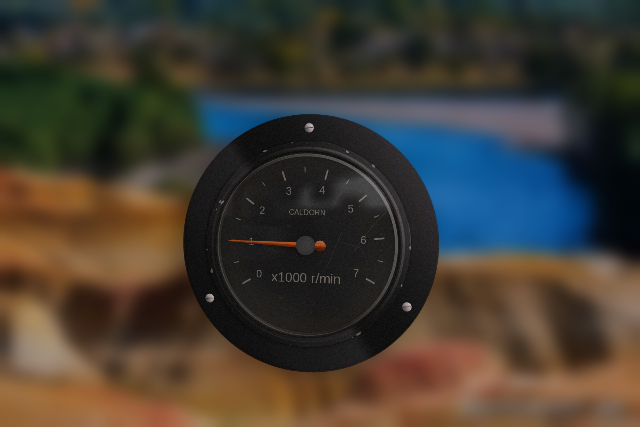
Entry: 1000 rpm
